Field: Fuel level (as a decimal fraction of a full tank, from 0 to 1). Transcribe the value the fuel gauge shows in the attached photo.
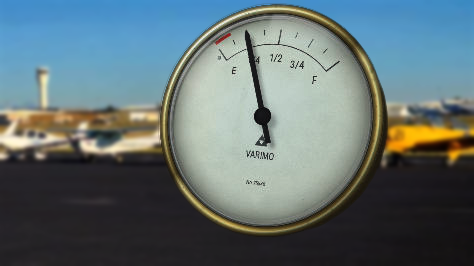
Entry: 0.25
